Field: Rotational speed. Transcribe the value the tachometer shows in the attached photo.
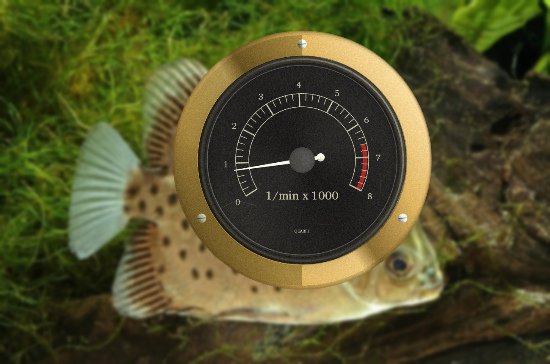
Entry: 800 rpm
